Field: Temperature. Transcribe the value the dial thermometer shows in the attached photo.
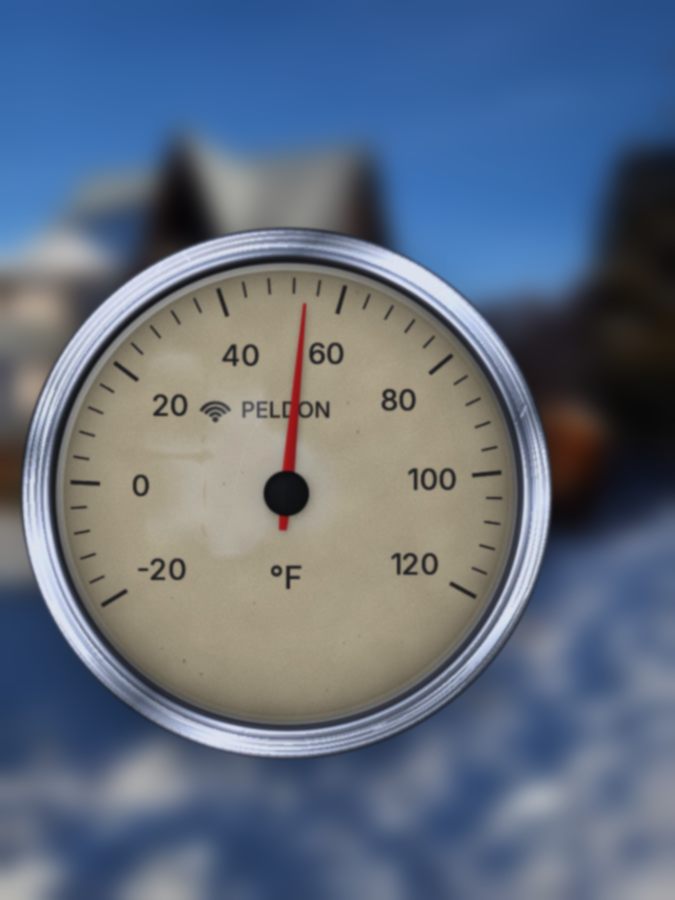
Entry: 54 °F
